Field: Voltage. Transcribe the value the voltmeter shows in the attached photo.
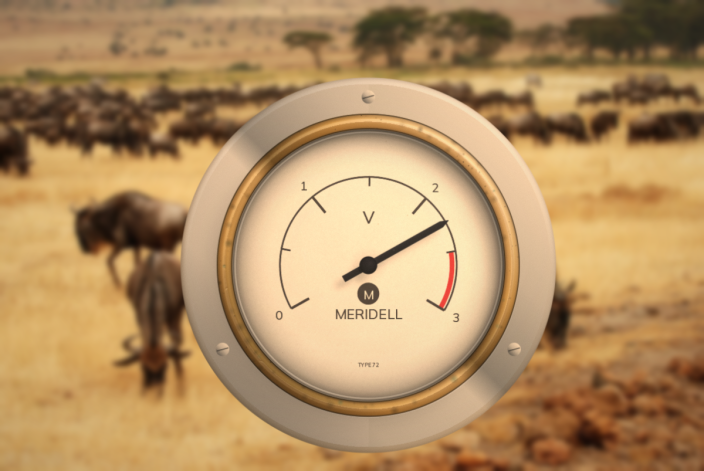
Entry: 2.25 V
